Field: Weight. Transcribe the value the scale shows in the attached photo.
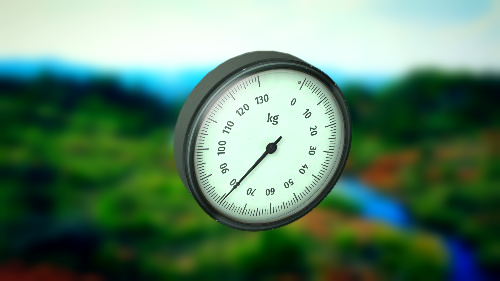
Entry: 80 kg
